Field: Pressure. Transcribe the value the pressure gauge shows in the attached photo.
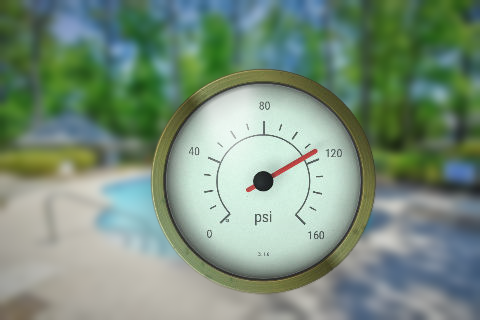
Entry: 115 psi
